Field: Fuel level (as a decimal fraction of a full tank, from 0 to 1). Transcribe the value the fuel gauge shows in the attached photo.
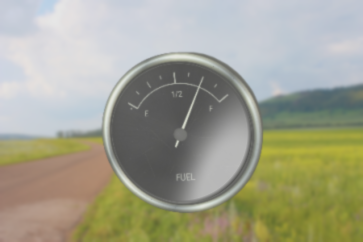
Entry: 0.75
